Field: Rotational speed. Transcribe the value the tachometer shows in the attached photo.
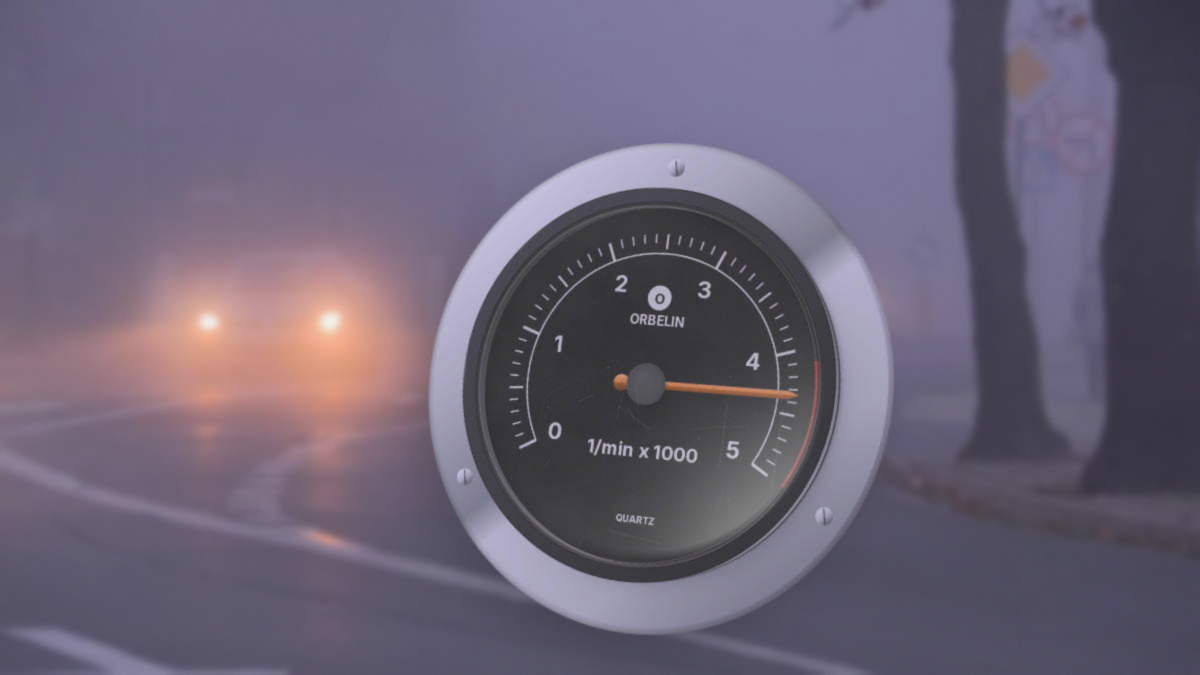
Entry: 4350 rpm
